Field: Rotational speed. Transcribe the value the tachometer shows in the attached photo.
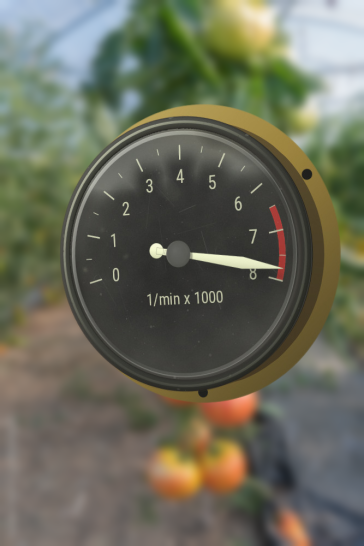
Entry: 7750 rpm
